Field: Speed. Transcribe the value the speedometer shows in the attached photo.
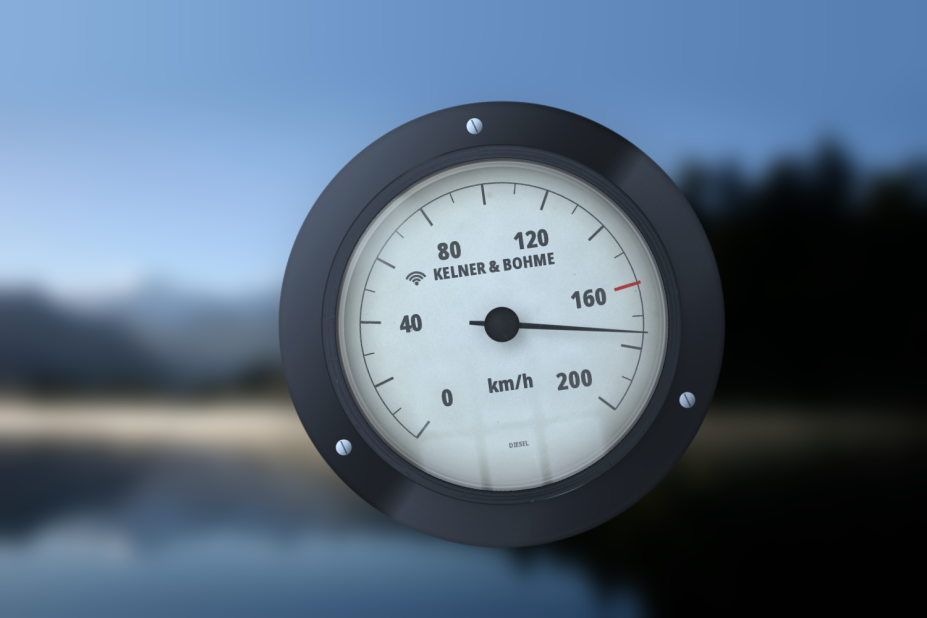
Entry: 175 km/h
